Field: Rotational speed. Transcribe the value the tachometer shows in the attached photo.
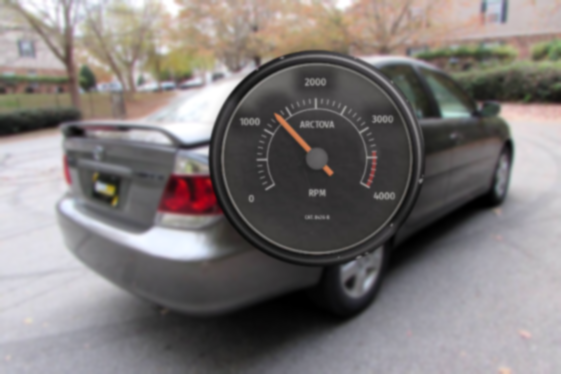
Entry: 1300 rpm
